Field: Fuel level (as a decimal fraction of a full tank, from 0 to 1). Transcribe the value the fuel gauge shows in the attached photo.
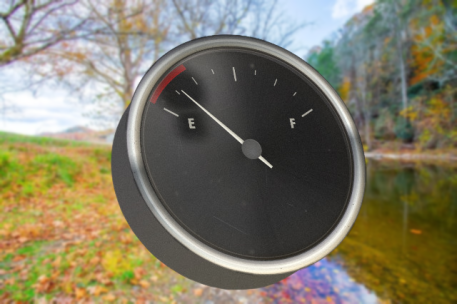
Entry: 0.125
